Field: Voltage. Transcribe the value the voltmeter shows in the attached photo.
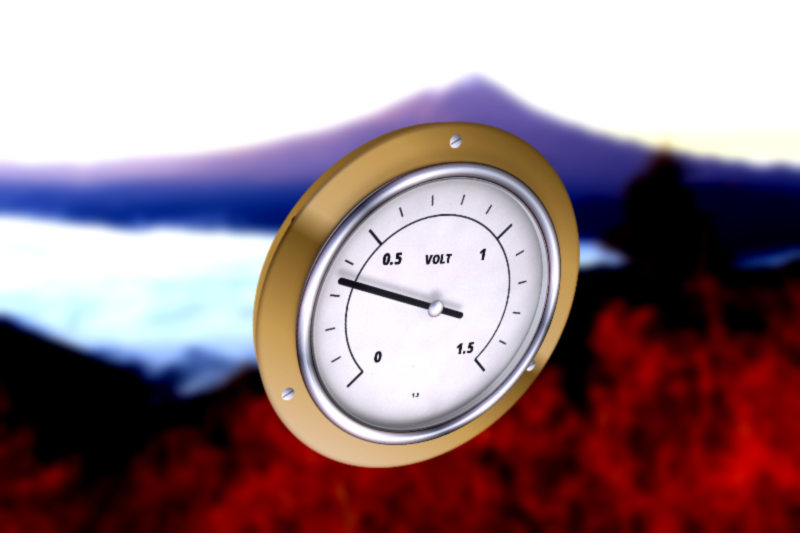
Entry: 0.35 V
